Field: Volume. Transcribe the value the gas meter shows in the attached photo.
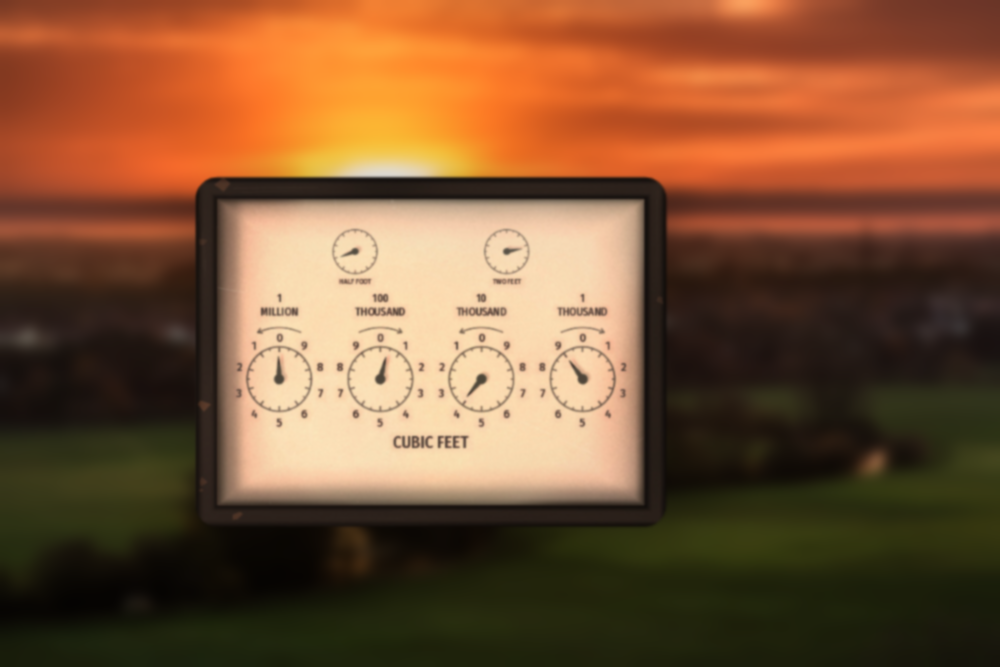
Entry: 3900 ft³
